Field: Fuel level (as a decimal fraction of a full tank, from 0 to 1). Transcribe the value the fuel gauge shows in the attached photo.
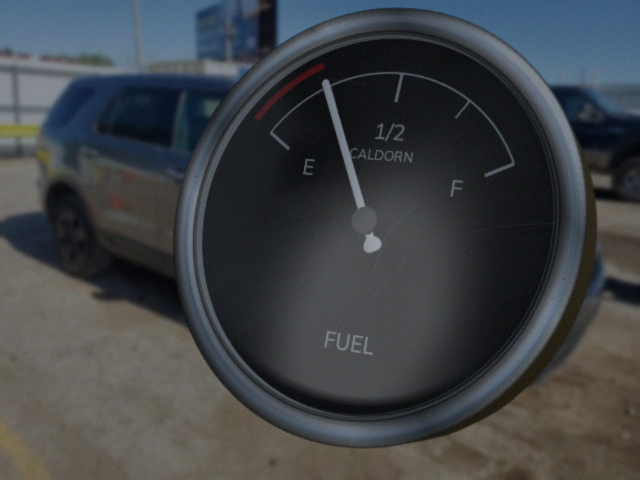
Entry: 0.25
